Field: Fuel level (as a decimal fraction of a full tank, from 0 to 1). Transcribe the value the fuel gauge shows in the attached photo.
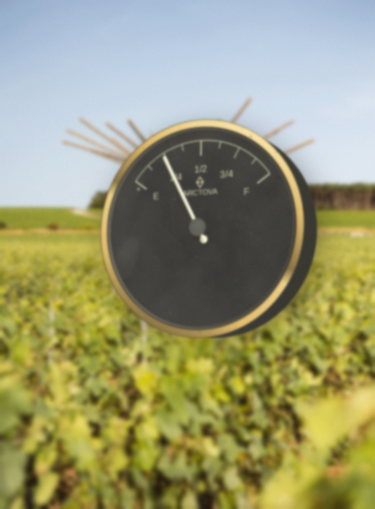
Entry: 0.25
